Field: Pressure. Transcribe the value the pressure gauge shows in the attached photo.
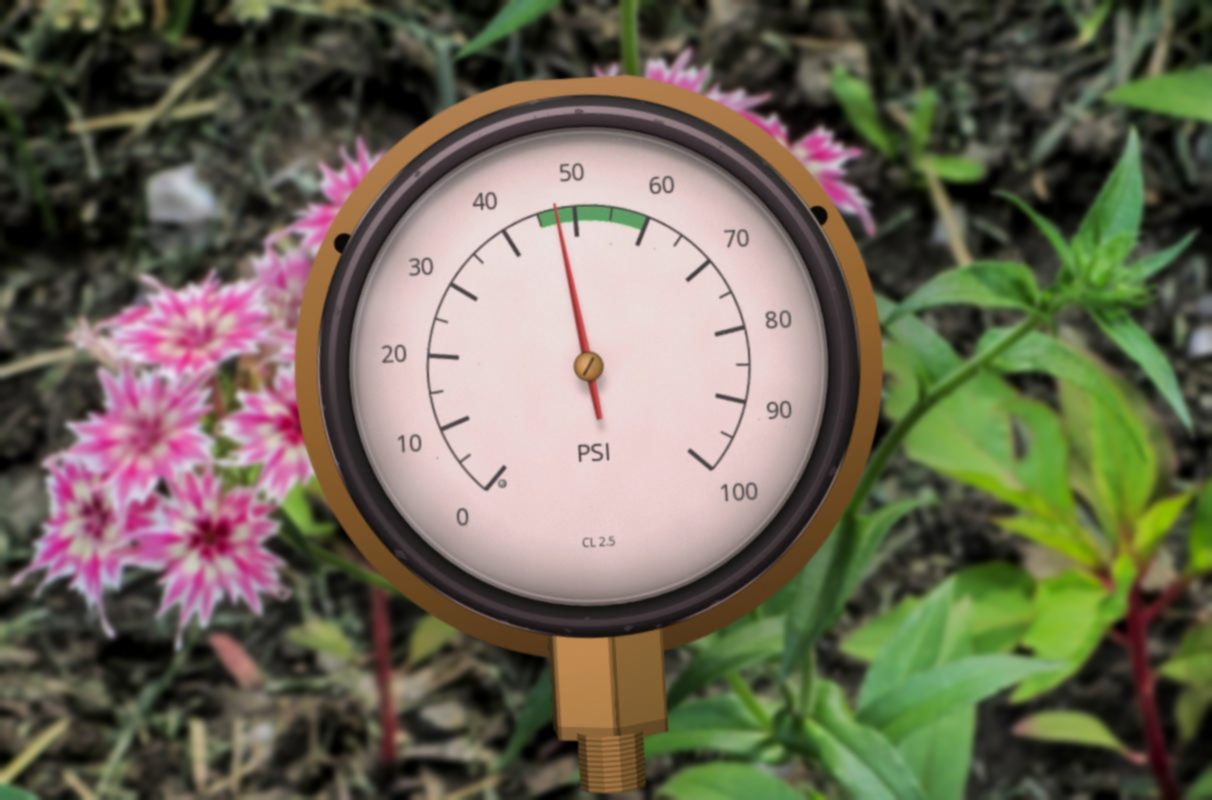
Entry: 47.5 psi
